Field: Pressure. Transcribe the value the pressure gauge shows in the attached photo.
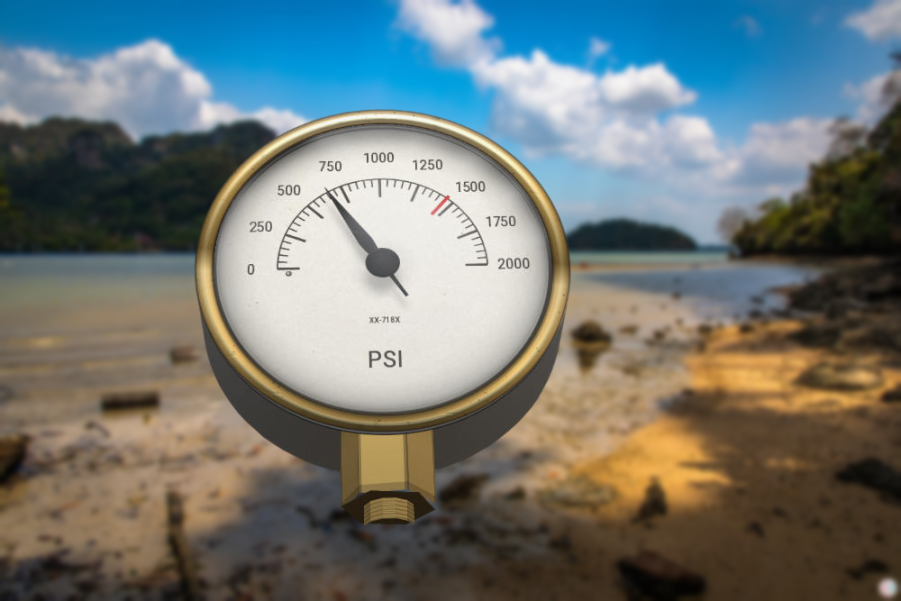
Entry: 650 psi
